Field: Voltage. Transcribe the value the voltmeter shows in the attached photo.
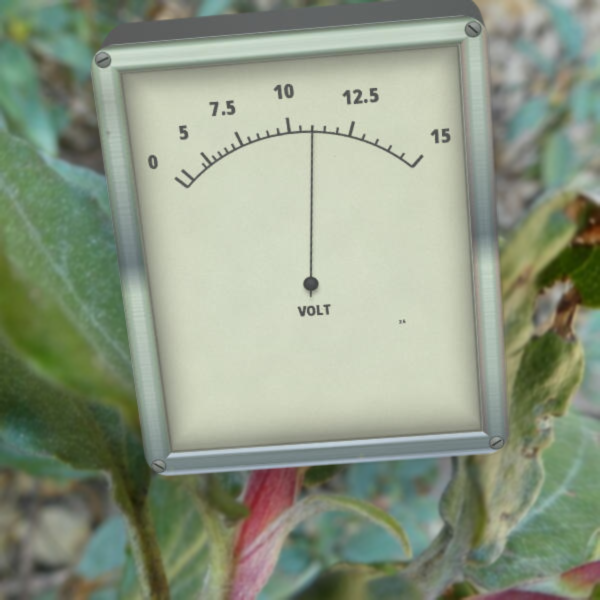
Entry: 11 V
